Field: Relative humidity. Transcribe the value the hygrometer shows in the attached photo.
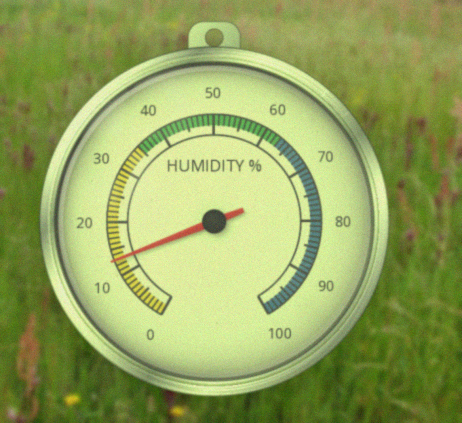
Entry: 13 %
